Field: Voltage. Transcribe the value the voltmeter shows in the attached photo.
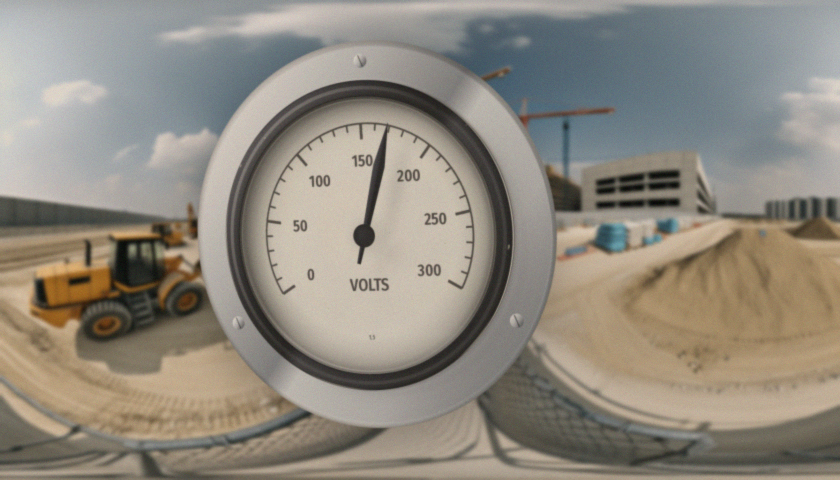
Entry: 170 V
